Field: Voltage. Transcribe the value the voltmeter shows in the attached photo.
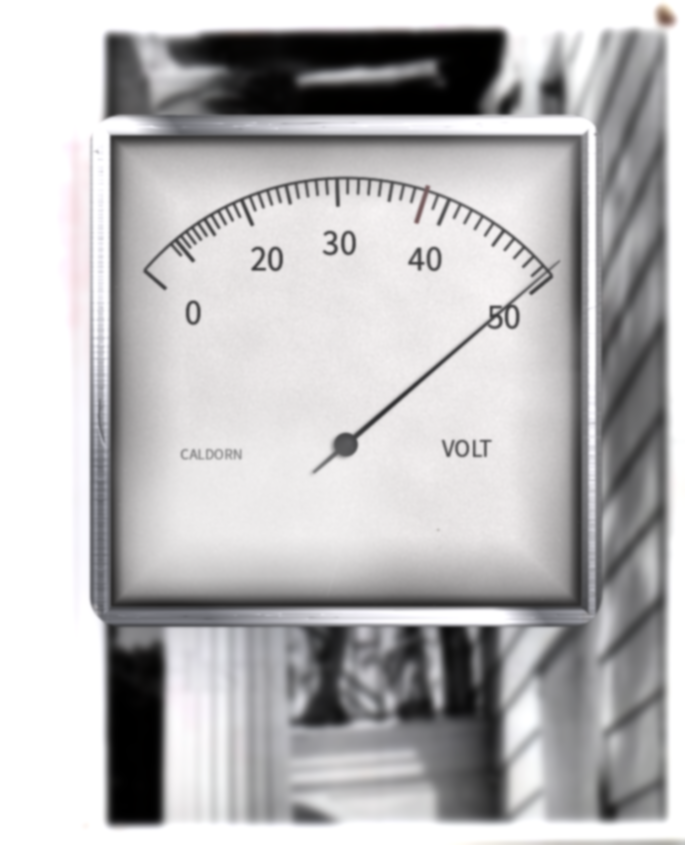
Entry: 49.5 V
